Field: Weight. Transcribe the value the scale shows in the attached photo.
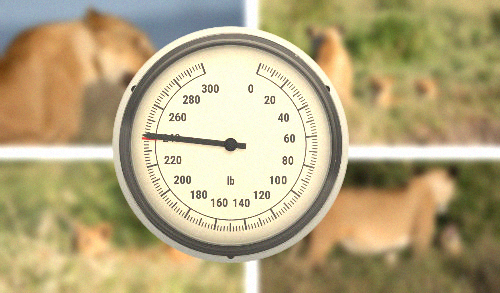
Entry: 240 lb
